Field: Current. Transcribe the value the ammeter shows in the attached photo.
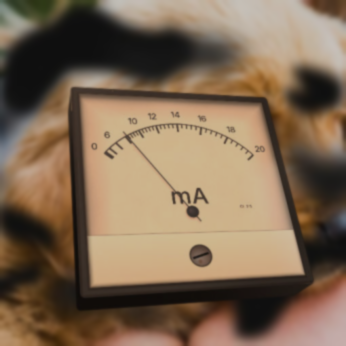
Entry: 8 mA
